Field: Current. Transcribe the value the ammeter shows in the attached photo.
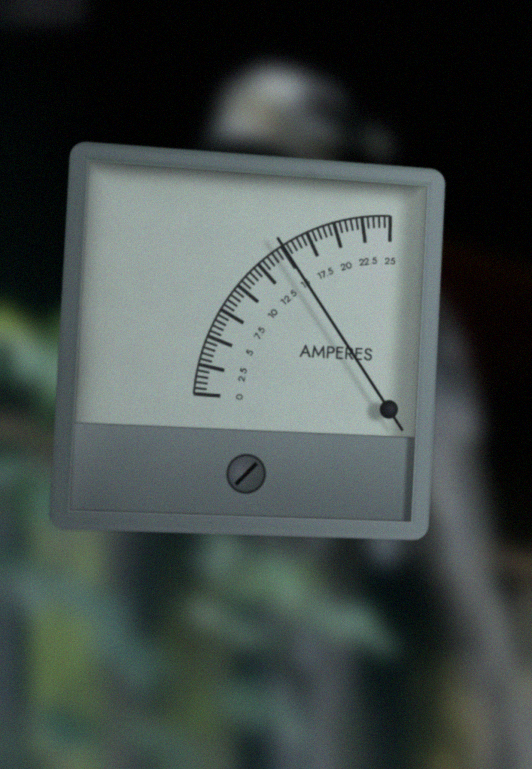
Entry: 15 A
